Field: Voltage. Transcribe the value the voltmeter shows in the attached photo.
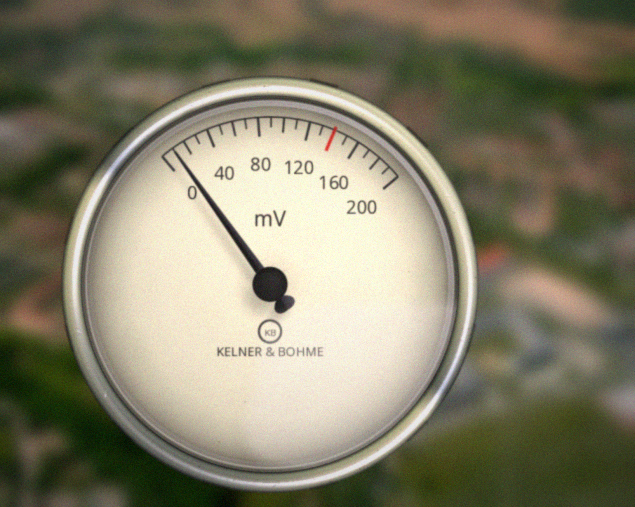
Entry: 10 mV
